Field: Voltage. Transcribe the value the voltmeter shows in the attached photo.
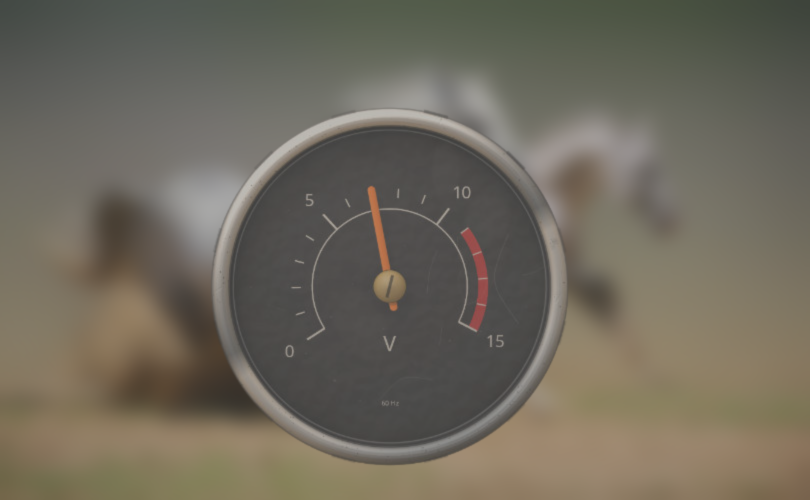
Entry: 7 V
